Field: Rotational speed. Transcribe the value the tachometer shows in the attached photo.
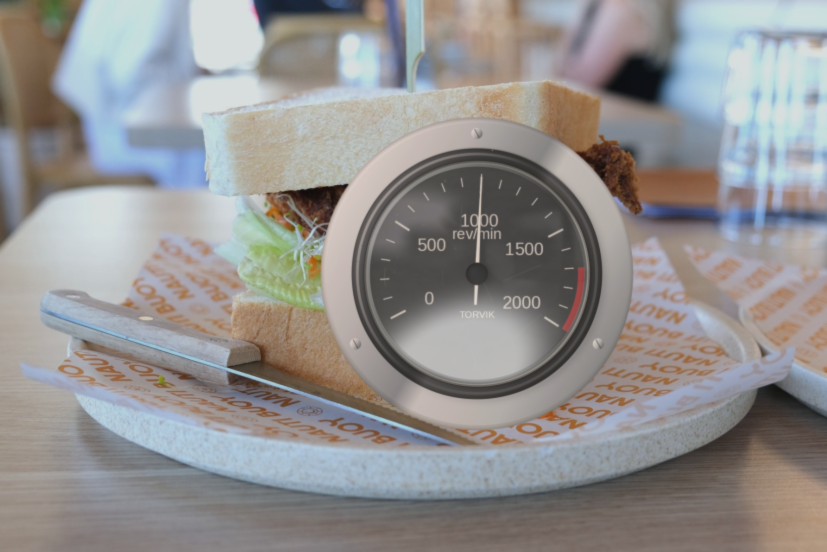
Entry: 1000 rpm
